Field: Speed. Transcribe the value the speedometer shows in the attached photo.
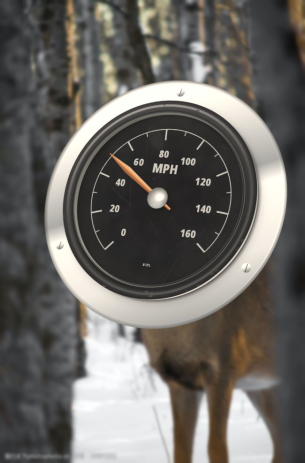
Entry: 50 mph
